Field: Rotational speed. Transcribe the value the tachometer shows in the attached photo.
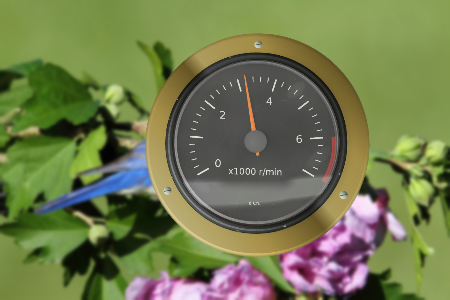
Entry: 3200 rpm
